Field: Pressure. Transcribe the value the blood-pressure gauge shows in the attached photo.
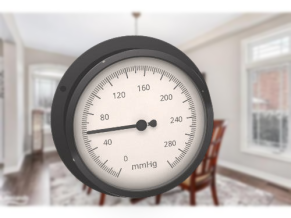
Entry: 60 mmHg
